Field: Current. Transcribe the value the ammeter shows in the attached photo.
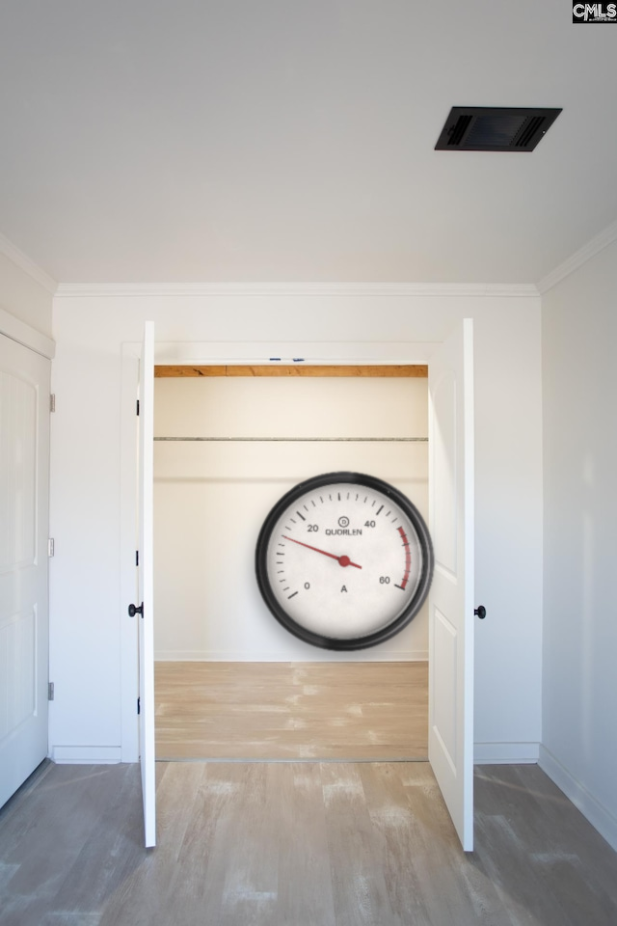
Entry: 14 A
